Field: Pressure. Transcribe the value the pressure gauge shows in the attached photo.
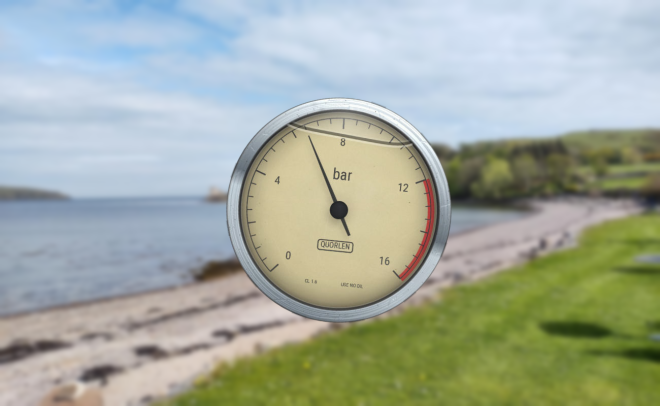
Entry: 6.5 bar
